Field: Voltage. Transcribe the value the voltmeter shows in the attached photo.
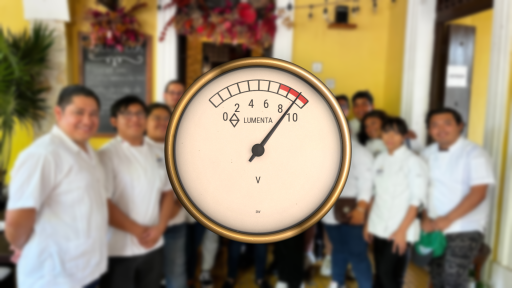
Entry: 9 V
